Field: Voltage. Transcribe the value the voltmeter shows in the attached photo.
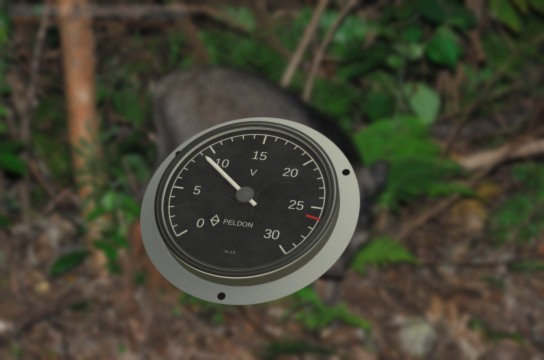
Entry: 9 V
